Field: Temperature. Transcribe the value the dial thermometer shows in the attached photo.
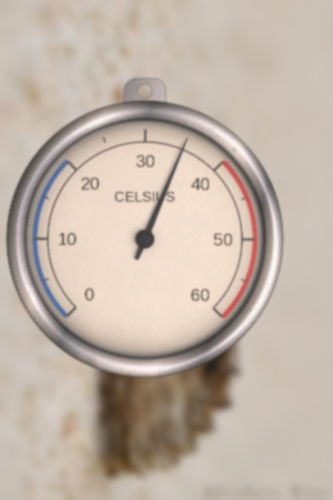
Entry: 35 °C
